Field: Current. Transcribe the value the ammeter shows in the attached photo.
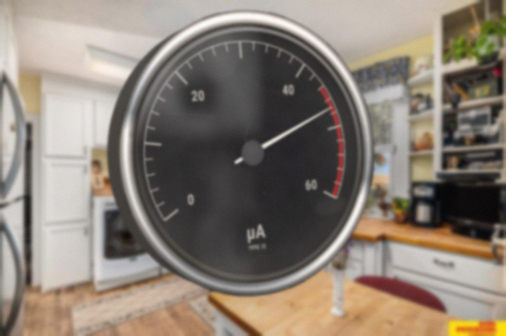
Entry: 47 µA
